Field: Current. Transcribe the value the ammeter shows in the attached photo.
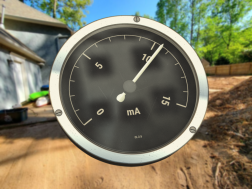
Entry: 10.5 mA
